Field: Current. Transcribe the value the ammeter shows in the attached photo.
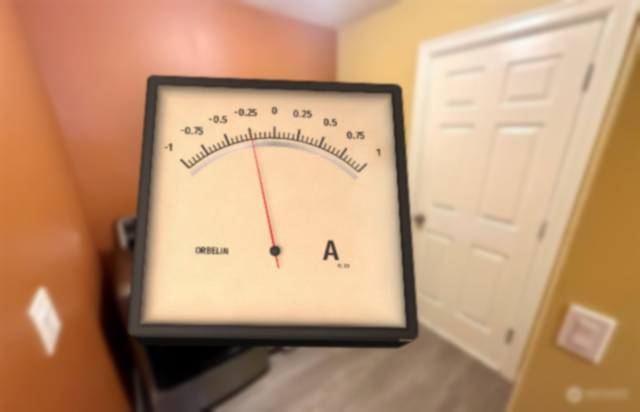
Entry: -0.25 A
